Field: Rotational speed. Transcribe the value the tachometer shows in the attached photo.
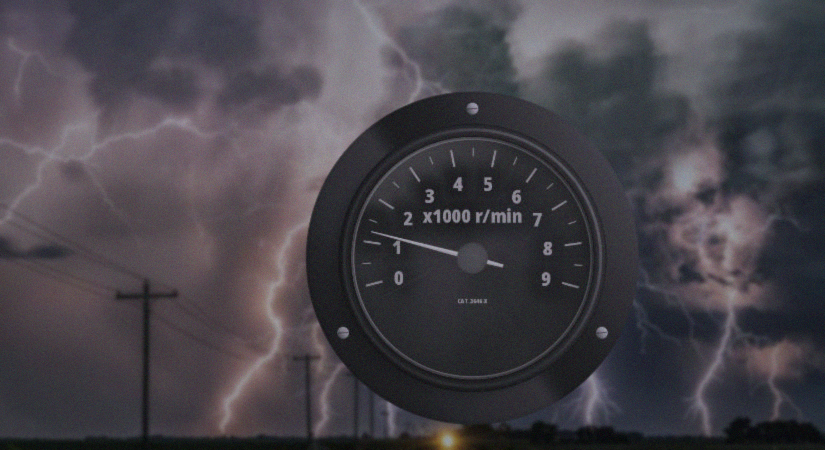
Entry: 1250 rpm
